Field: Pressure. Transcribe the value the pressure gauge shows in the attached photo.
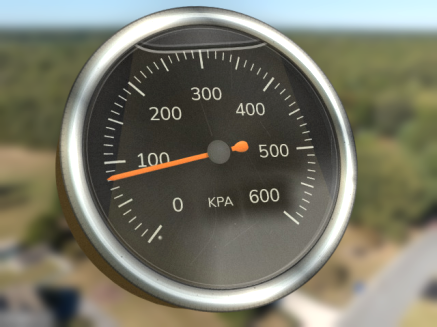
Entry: 80 kPa
